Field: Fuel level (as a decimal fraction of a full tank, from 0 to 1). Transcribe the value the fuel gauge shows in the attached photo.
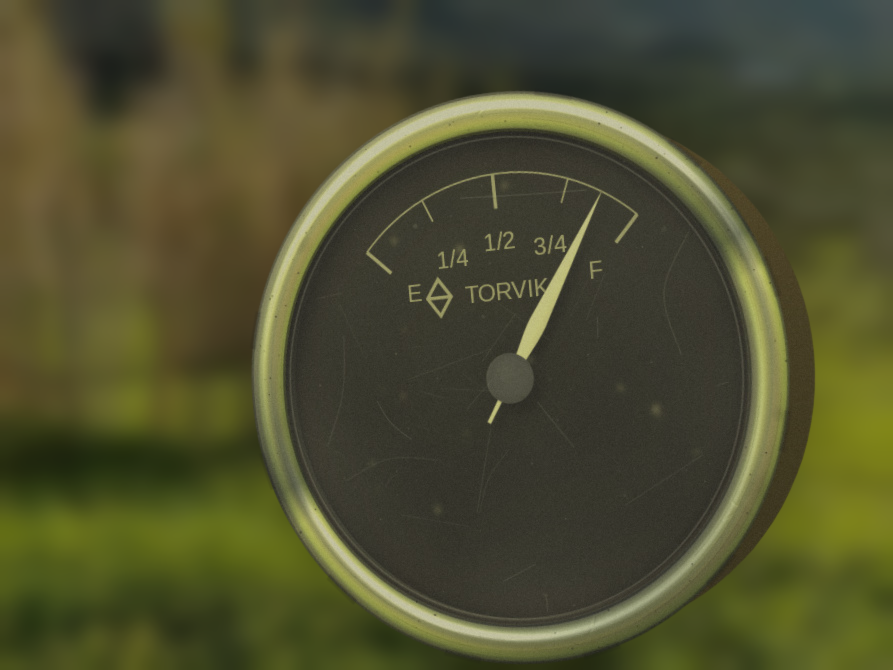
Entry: 0.875
